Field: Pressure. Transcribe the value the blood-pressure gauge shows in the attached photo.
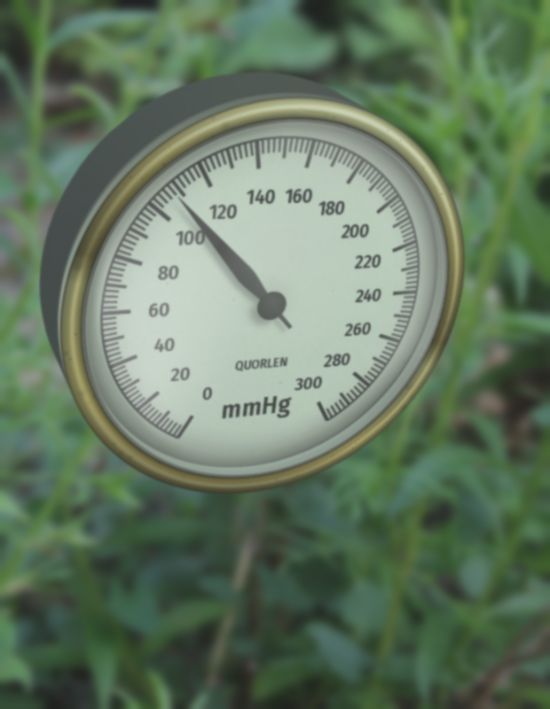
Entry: 108 mmHg
